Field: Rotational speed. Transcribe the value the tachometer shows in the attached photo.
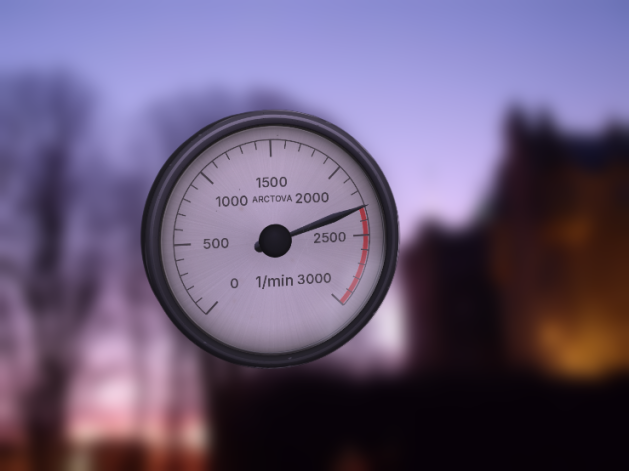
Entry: 2300 rpm
